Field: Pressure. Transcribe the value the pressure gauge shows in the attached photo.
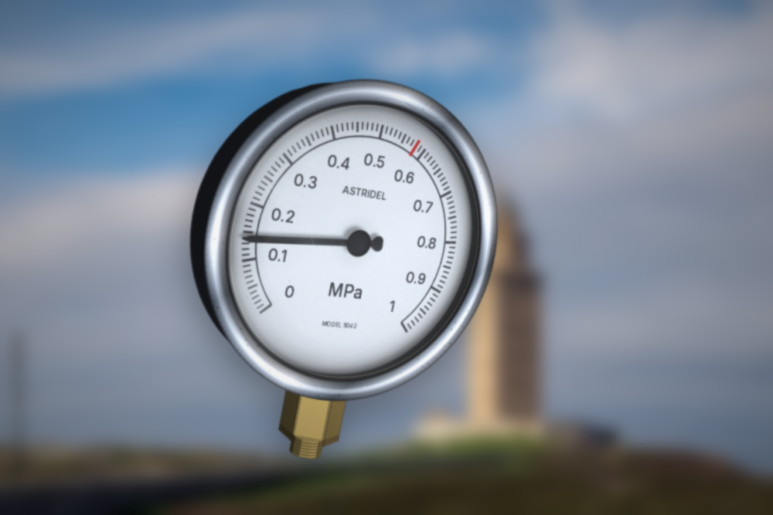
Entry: 0.14 MPa
